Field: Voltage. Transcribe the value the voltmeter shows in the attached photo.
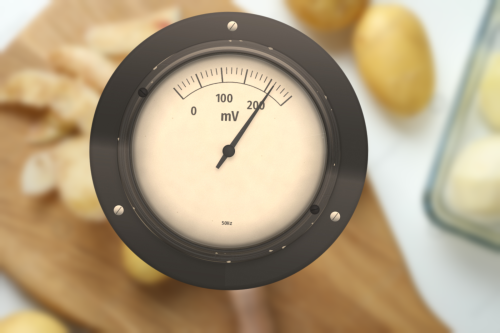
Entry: 210 mV
